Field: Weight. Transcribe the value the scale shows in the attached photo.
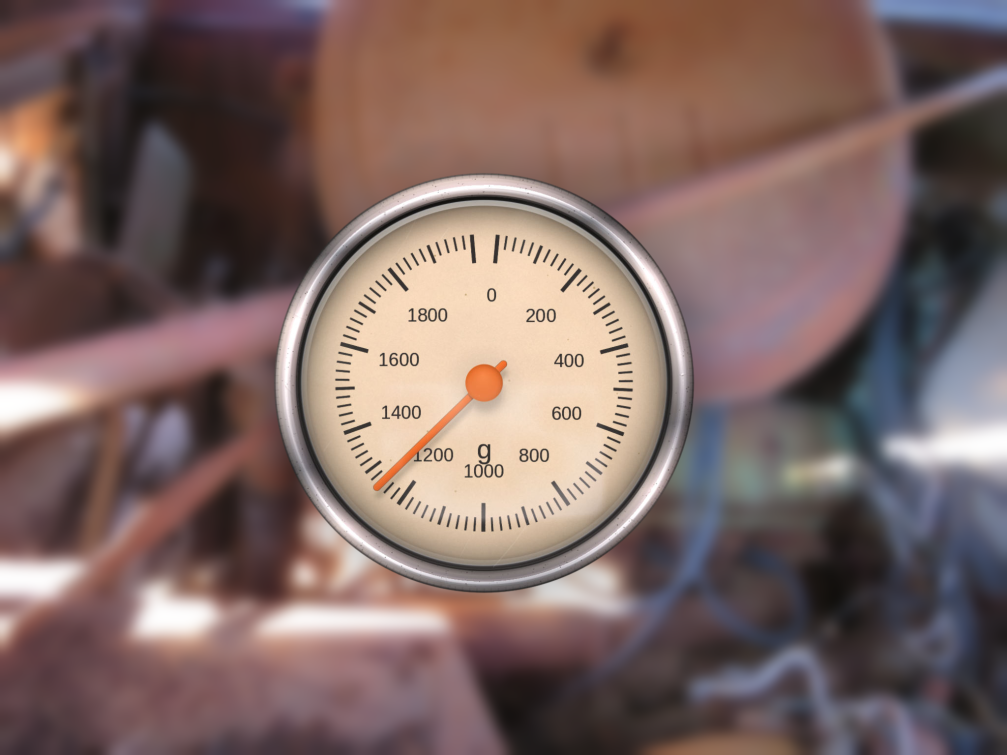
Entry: 1260 g
